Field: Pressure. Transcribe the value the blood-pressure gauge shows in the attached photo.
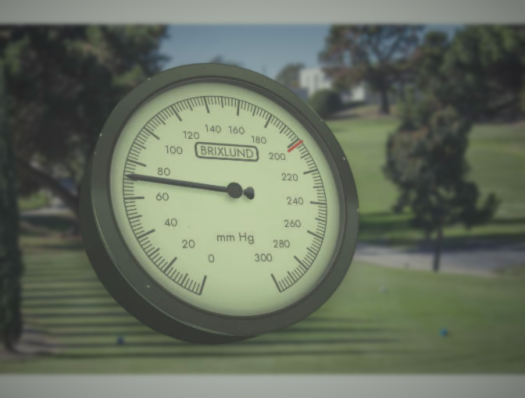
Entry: 70 mmHg
